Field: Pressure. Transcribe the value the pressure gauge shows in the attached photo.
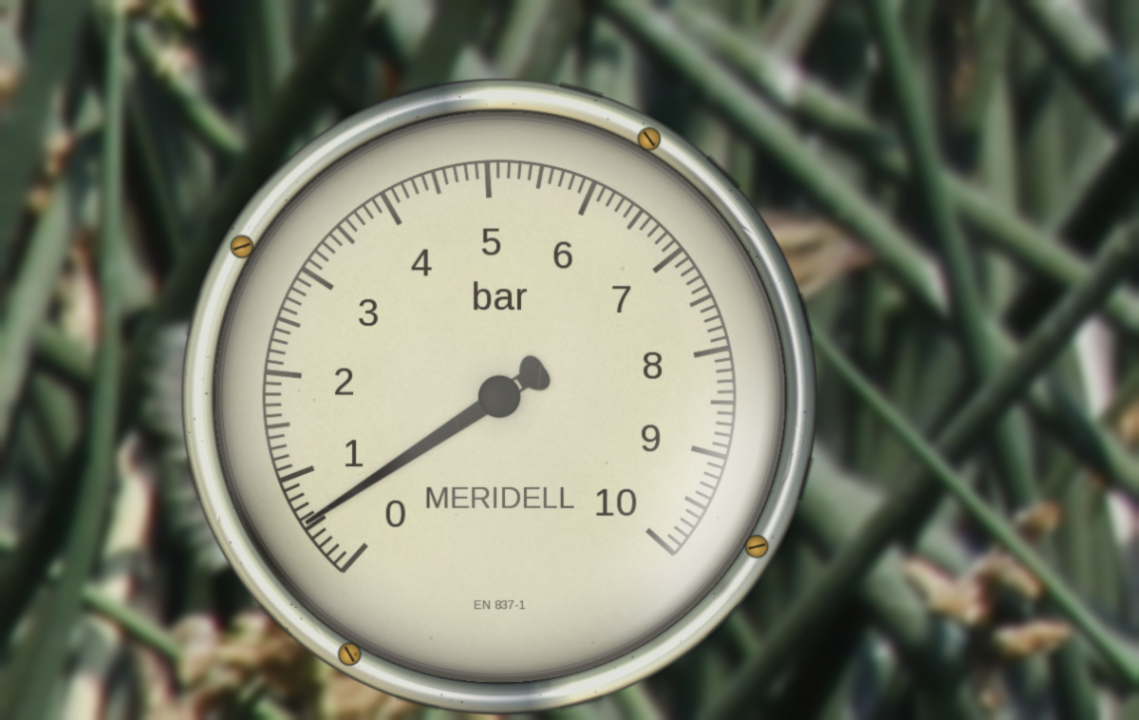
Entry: 0.55 bar
